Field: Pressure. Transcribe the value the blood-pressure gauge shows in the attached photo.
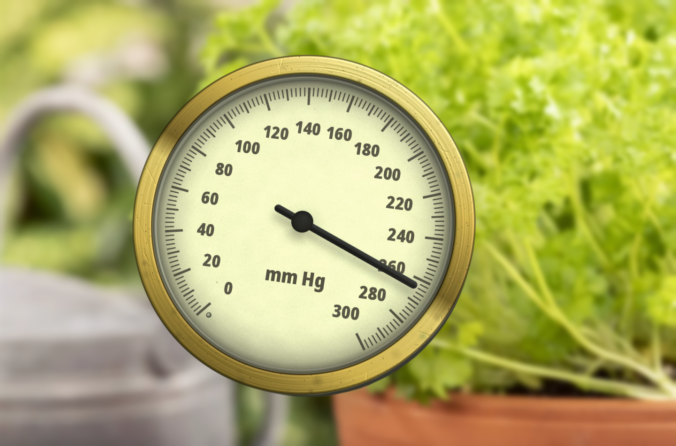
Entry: 264 mmHg
